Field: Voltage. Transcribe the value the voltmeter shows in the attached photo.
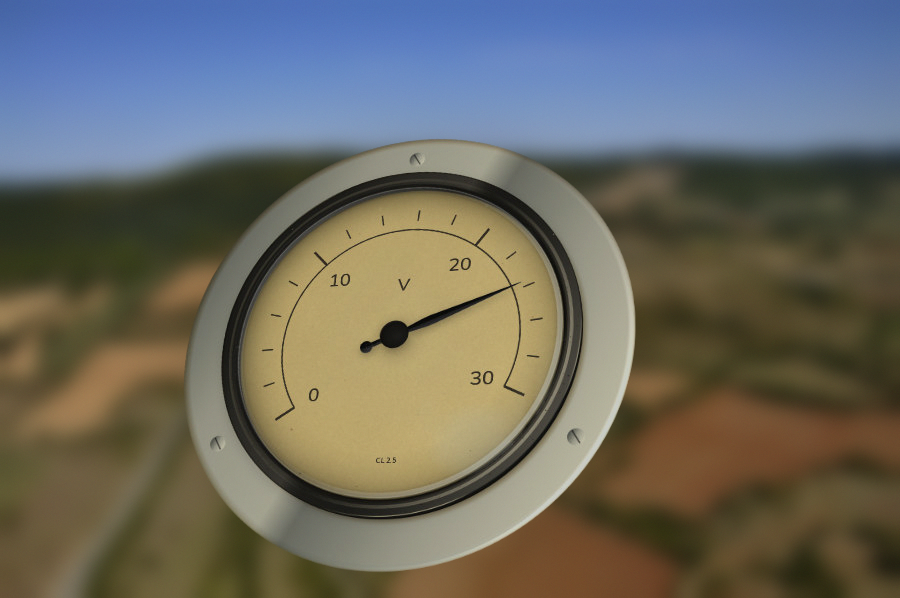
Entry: 24 V
